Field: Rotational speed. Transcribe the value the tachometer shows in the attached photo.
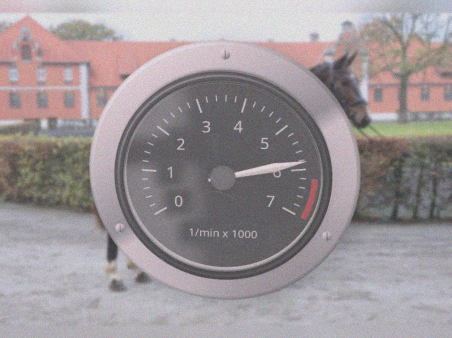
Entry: 5800 rpm
